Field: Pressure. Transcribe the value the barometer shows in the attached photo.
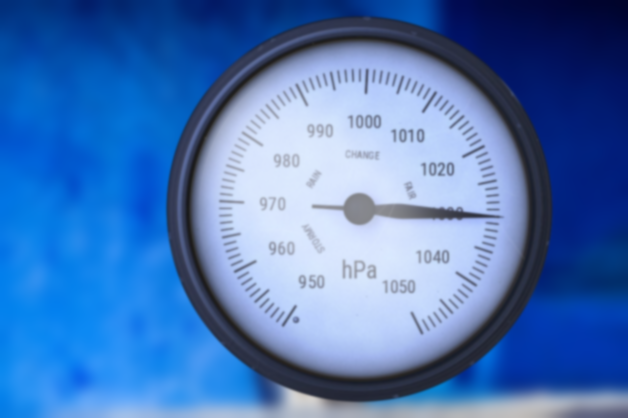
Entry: 1030 hPa
